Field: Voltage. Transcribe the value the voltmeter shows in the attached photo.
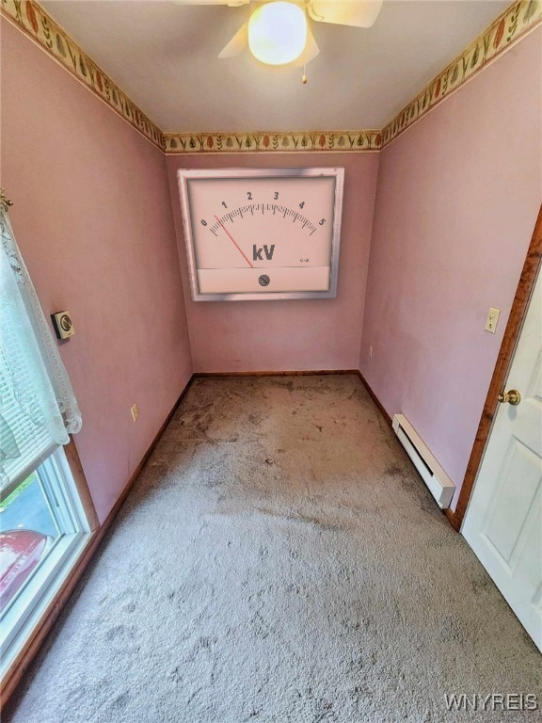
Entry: 0.5 kV
